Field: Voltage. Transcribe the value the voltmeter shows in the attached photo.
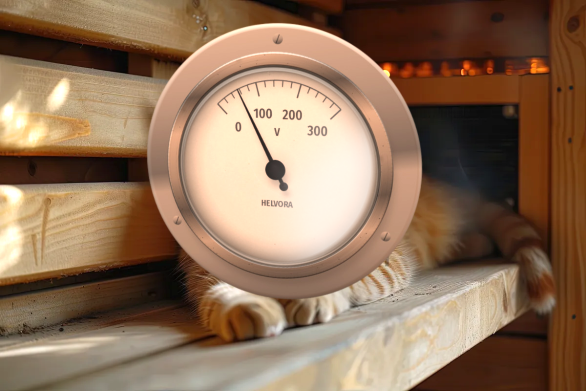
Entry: 60 V
